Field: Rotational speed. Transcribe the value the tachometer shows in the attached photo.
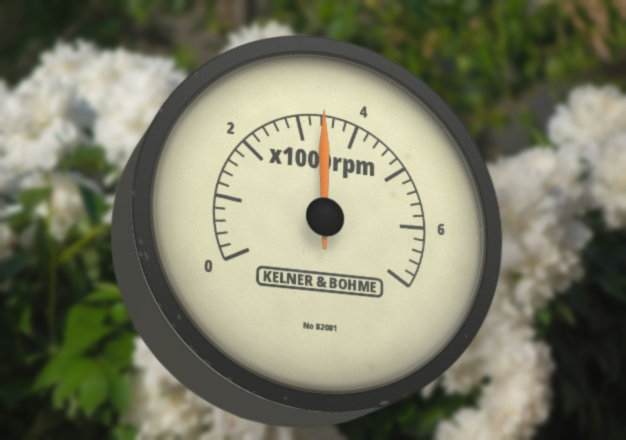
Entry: 3400 rpm
